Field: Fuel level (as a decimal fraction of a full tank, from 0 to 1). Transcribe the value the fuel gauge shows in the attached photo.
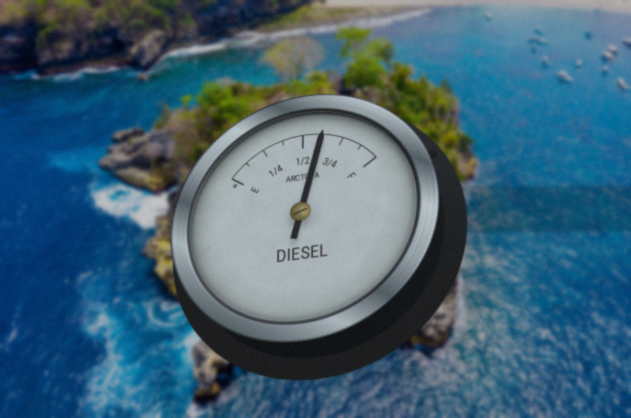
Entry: 0.625
